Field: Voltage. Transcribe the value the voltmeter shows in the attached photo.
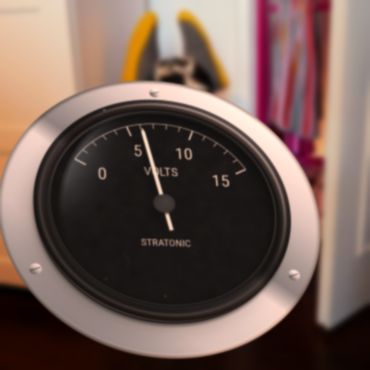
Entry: 6 V
